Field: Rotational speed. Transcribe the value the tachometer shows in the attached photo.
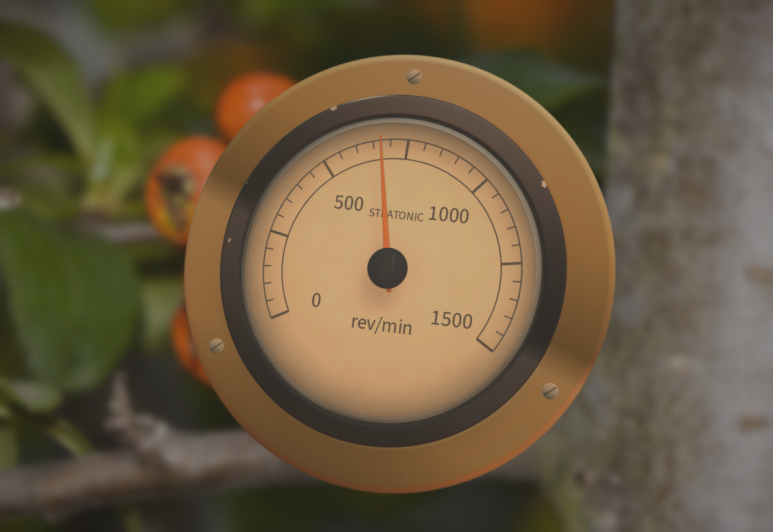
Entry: 675 rpm
